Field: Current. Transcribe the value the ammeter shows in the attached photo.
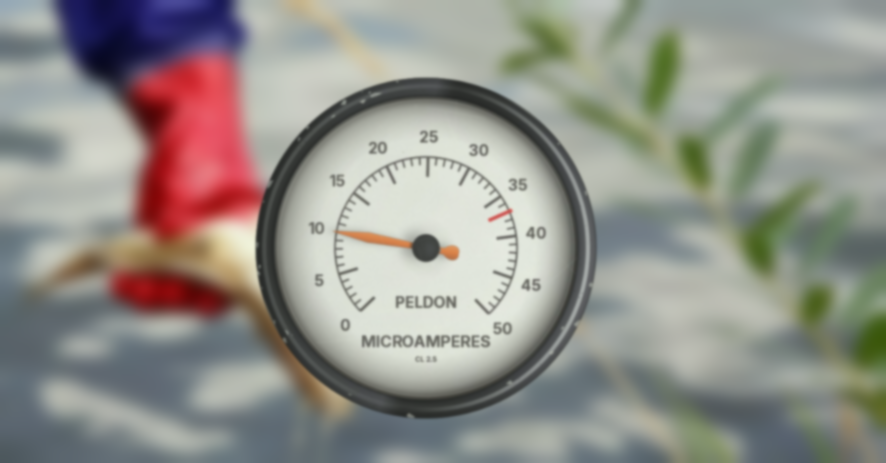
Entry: 10 µA
